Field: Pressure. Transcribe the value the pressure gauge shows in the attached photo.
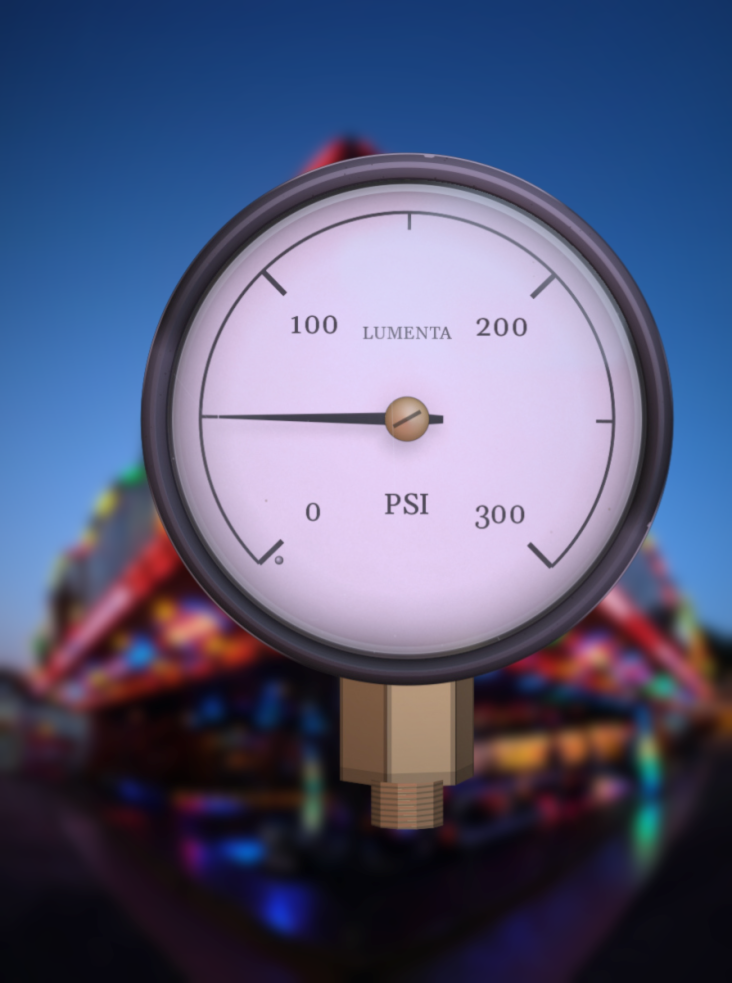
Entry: 50 psi
